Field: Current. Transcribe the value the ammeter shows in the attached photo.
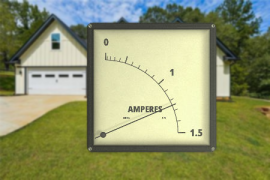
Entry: 1.25 A
